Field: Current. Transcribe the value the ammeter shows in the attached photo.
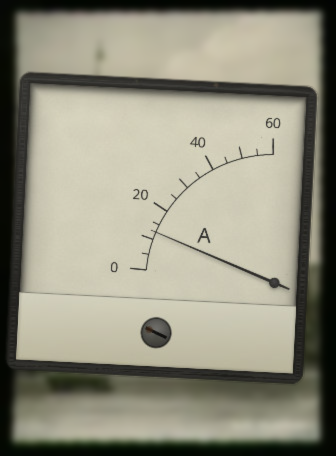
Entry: 12.5 A
